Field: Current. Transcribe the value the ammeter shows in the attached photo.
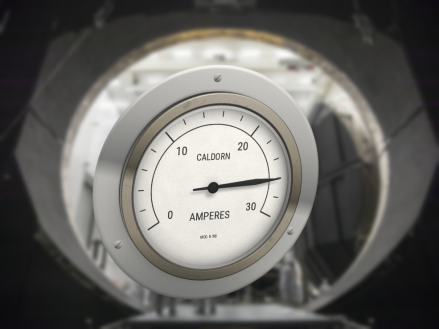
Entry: 26 A
